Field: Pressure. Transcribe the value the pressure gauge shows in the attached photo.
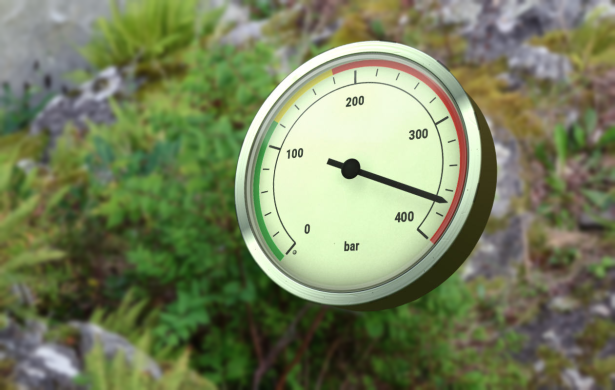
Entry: 370 bar
